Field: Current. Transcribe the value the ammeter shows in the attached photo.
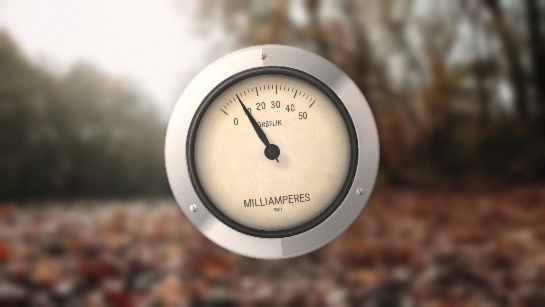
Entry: 10 mA
